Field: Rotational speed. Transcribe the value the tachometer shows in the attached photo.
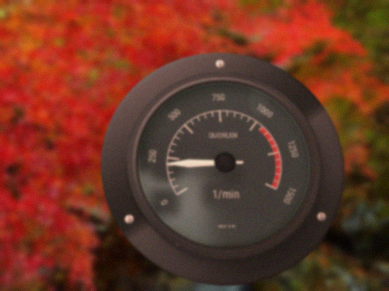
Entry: 200 rpm
